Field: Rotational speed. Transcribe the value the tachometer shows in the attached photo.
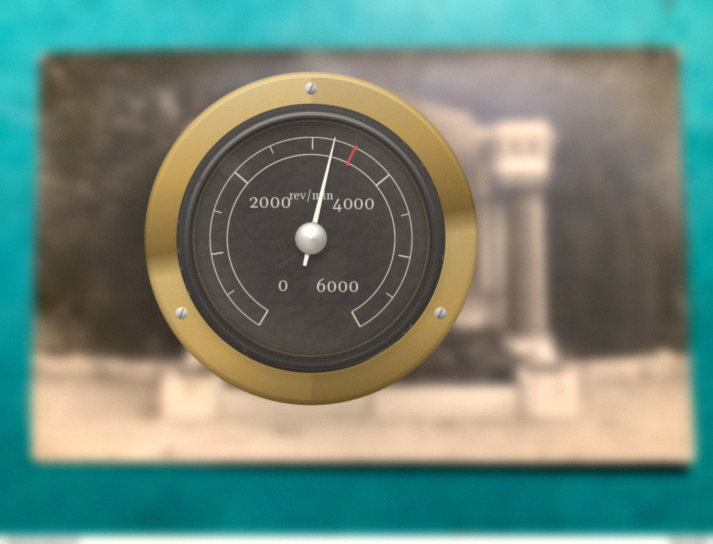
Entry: 3250 rpm
